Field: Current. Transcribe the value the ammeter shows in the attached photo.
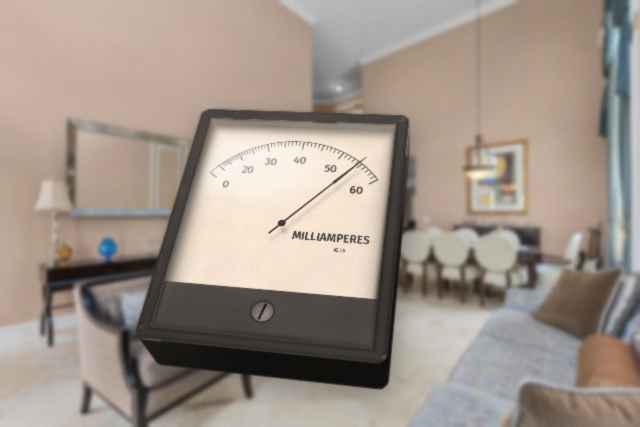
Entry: 55 mA
